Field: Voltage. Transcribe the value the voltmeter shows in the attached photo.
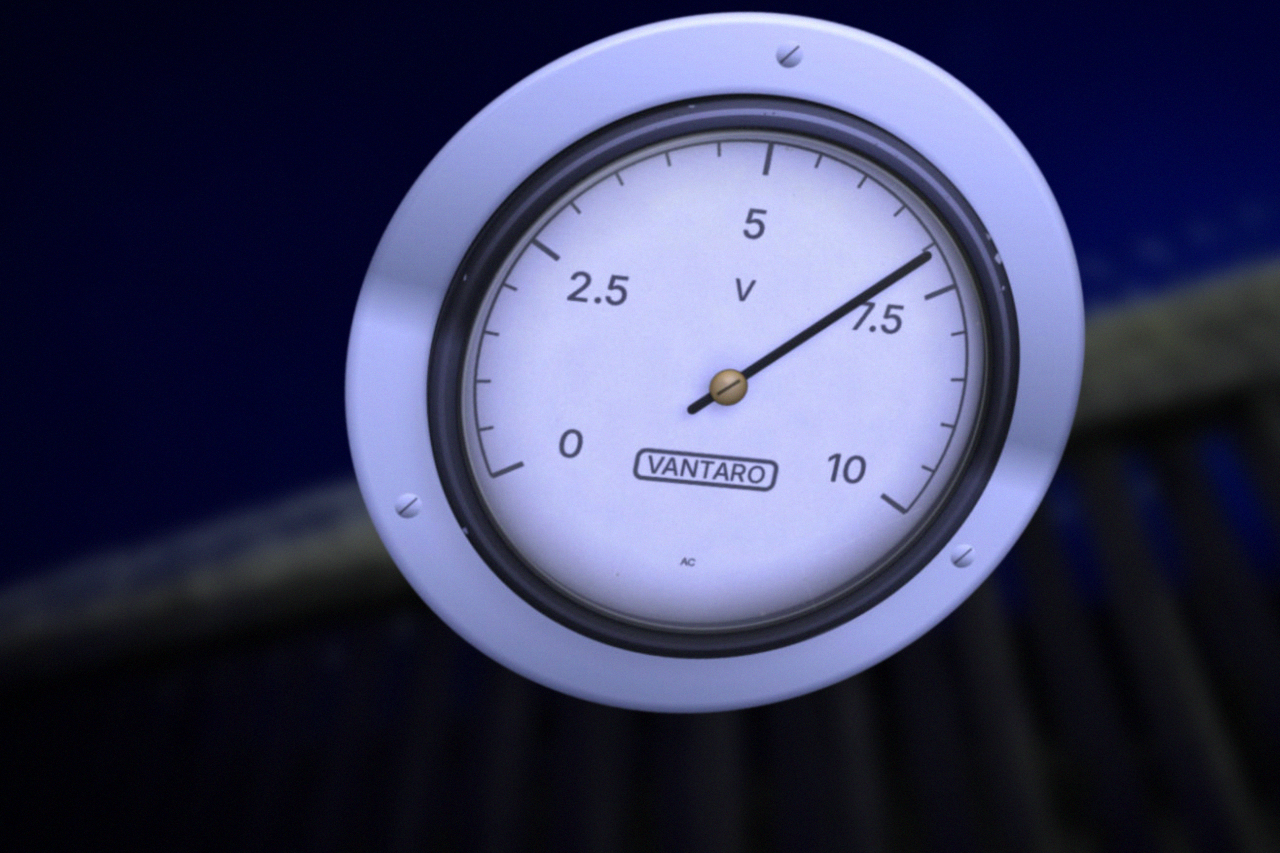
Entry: 7 V
